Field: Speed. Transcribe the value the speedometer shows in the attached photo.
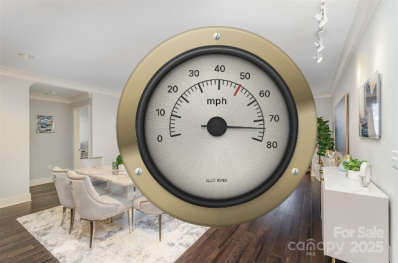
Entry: 74 mph
